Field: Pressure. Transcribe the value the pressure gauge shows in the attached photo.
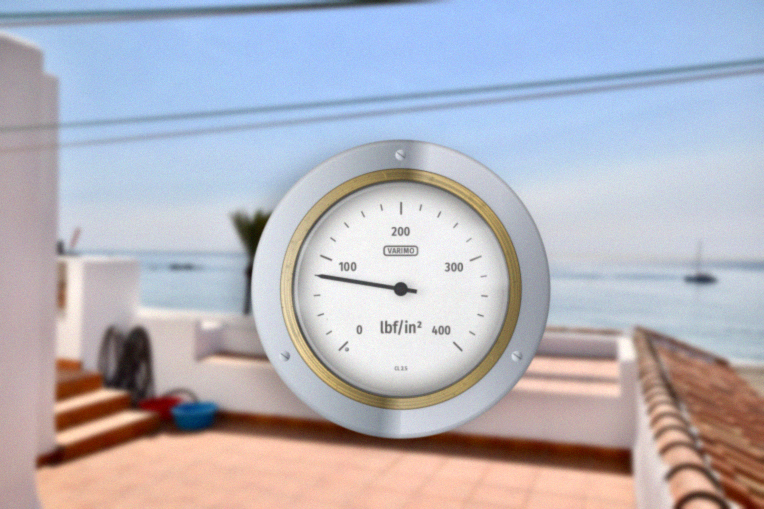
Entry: 80 psi
